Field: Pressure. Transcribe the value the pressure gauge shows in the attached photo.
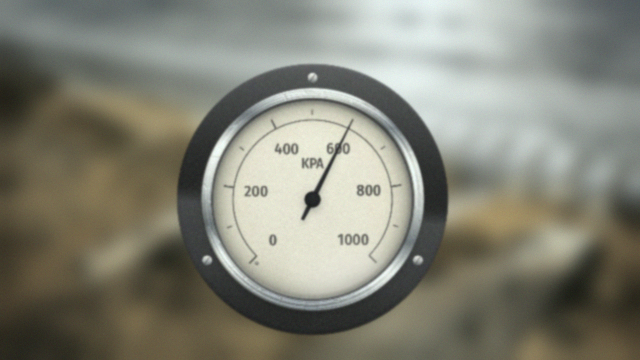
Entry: 600 kPa
